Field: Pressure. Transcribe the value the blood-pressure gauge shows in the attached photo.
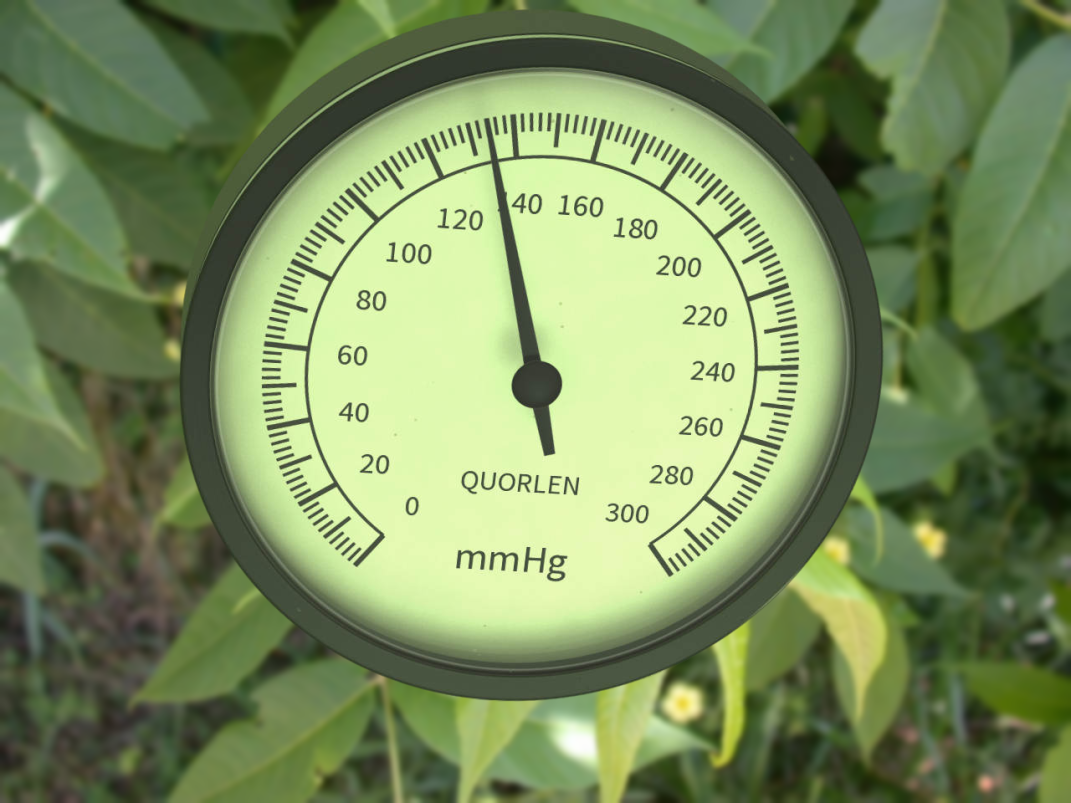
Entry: 134 mmHg
